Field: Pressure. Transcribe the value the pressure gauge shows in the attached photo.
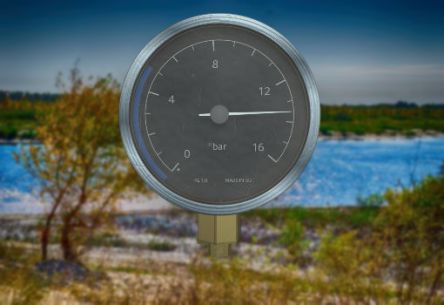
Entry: 13.5 bar
